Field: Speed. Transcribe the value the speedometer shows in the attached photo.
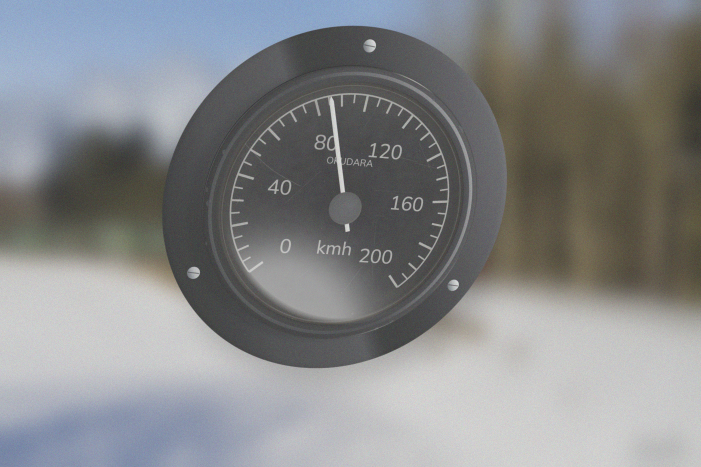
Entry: 85 km/h
